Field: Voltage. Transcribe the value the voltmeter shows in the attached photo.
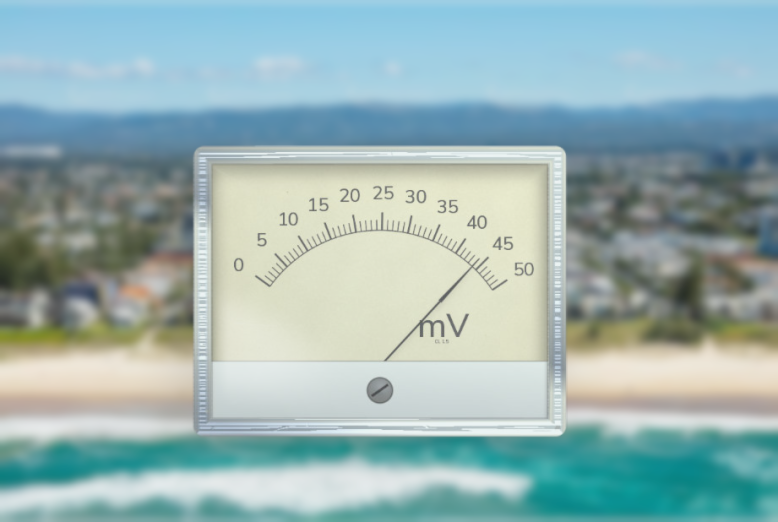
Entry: 44 mV
